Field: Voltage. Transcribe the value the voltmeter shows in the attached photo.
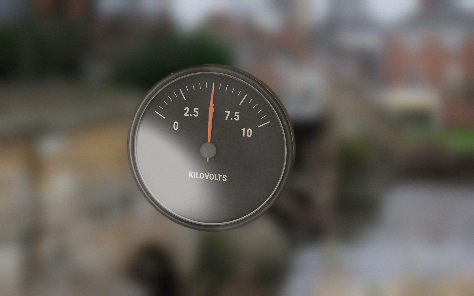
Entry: 5 kV
